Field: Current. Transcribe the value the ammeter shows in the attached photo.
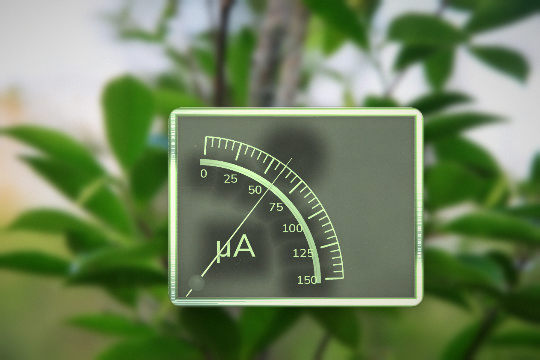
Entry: 60 µA
